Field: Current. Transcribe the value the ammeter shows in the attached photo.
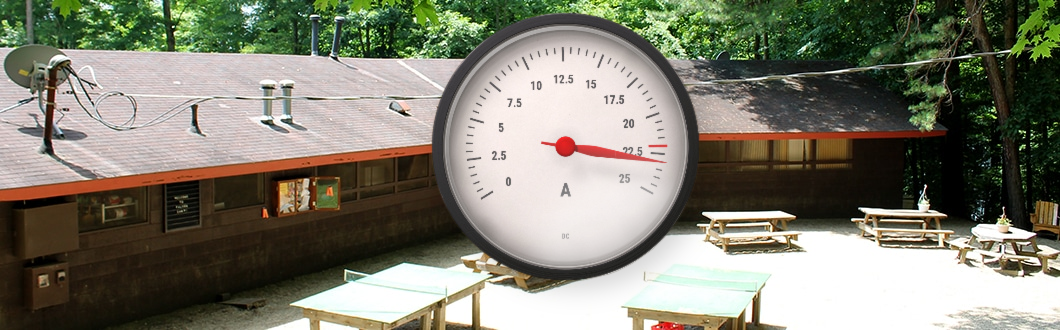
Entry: 23 A
